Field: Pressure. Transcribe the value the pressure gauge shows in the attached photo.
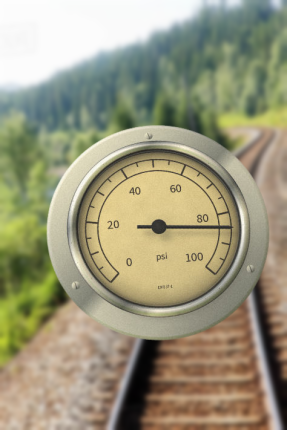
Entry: 85 psi
